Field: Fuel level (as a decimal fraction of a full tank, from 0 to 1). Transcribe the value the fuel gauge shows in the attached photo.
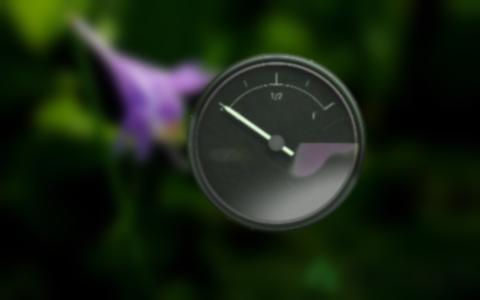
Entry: 0
